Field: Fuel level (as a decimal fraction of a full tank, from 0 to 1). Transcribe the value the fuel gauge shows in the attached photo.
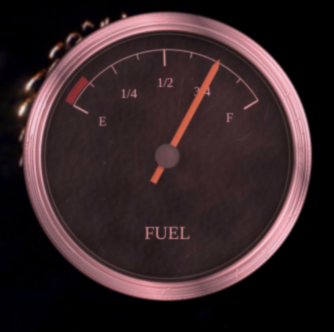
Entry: 0.75
